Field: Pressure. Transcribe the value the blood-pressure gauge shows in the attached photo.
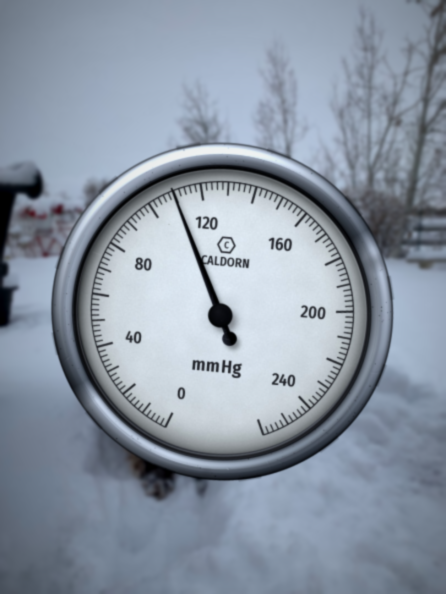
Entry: 110 mmHg
